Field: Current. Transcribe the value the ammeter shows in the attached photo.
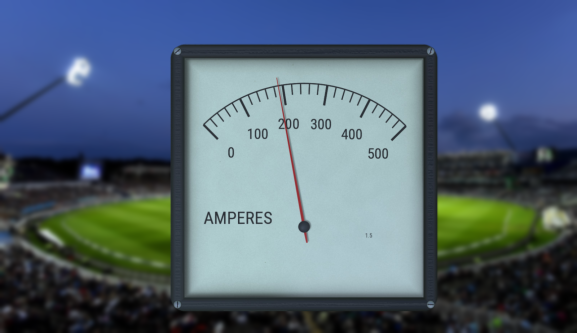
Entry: 190 A
